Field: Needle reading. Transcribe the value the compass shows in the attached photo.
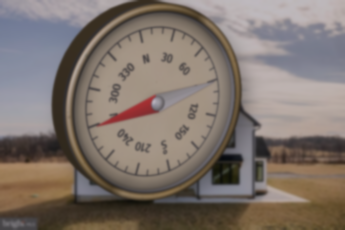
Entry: 270 °
